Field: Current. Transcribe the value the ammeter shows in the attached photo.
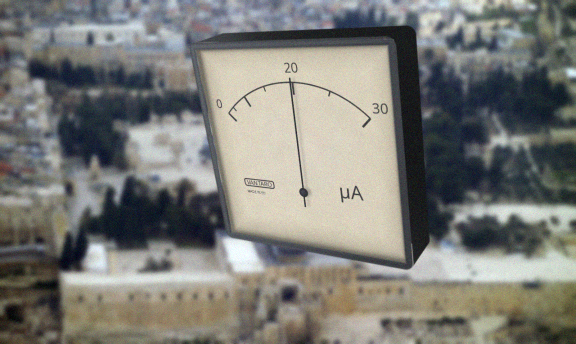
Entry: 20 µA
